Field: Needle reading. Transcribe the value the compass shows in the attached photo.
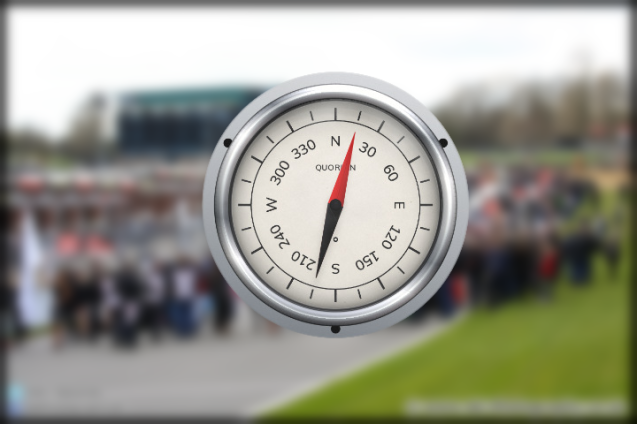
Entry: 15 °
